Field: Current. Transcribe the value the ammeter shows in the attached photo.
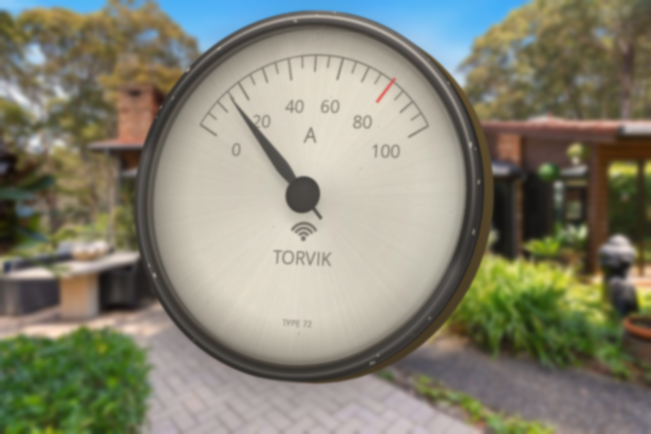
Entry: 15 A
